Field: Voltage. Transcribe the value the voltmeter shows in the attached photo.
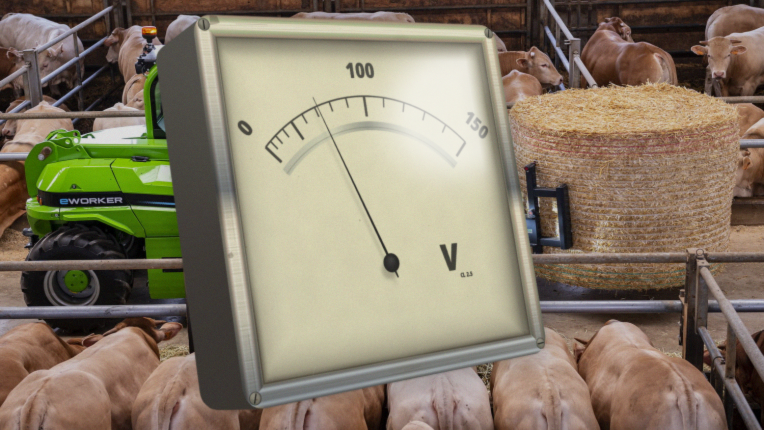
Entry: 70 V
